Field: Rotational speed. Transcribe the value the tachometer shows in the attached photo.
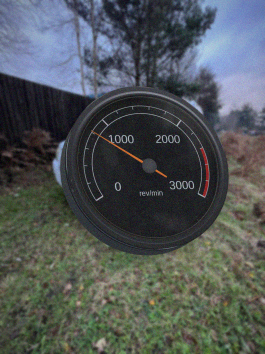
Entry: 800 rpm
